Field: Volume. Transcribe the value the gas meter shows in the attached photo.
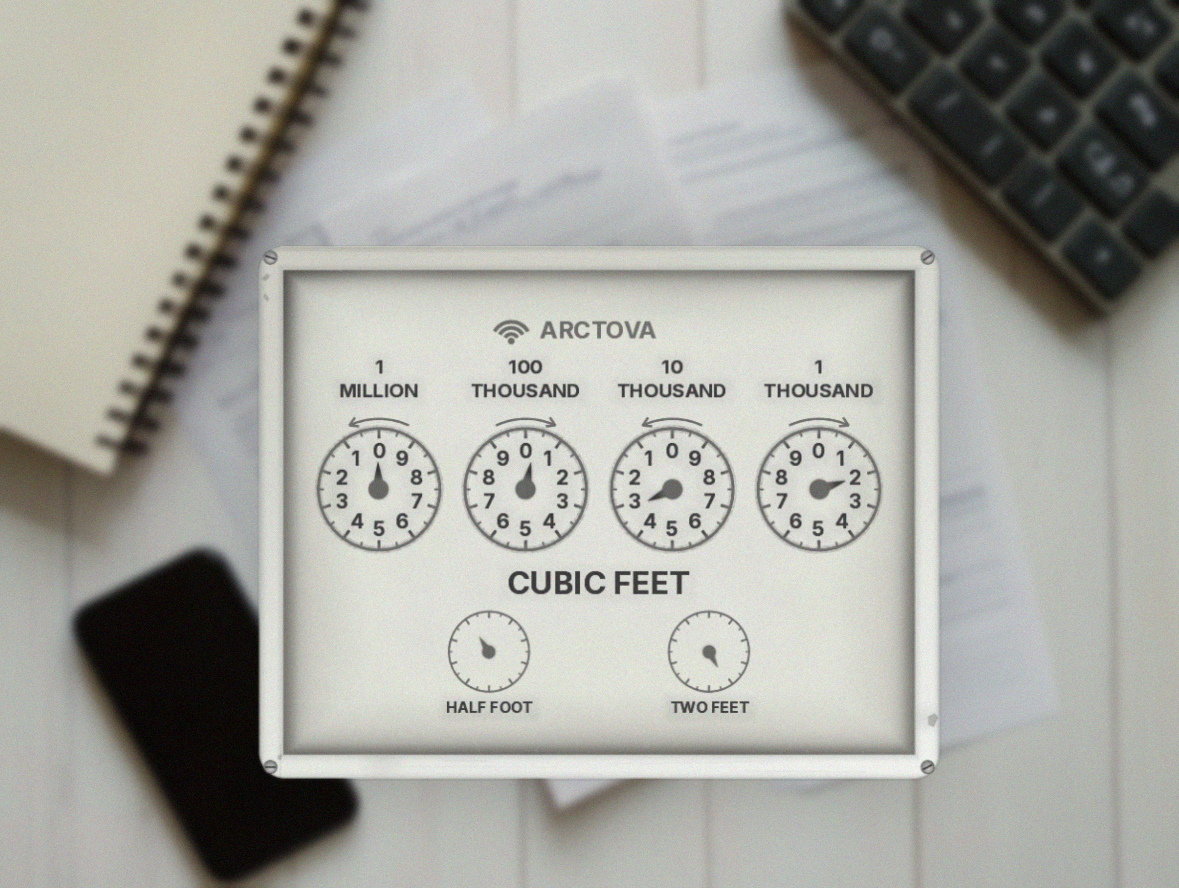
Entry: 3200 ft³
